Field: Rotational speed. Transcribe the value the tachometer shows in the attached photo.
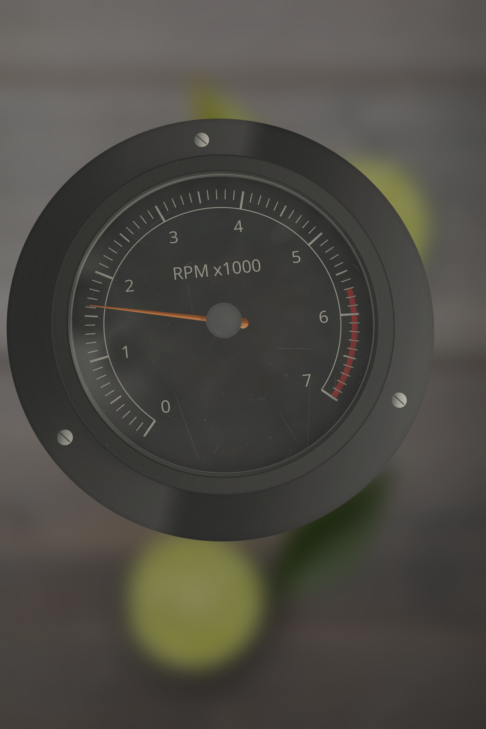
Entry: 1600 rpm
